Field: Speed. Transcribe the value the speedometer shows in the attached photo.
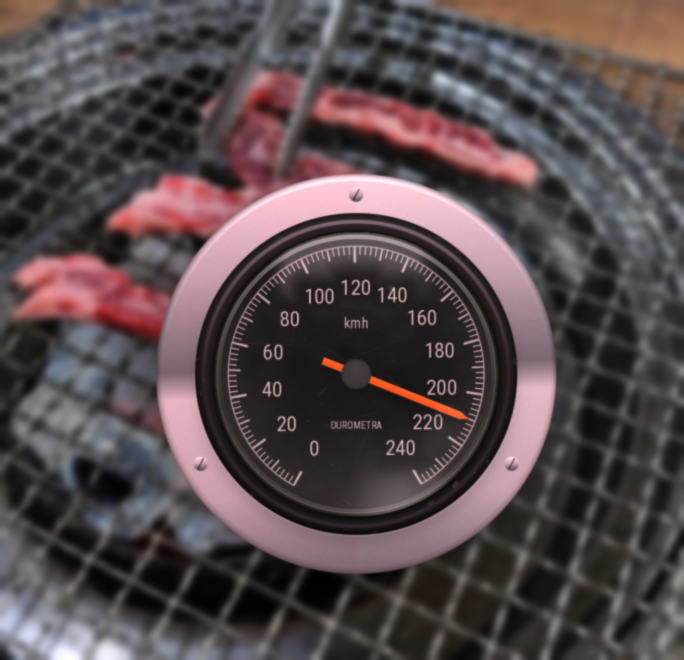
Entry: 210 km/h
